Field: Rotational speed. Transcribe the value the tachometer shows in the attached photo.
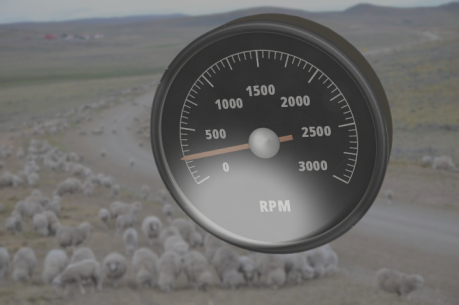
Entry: 250 rpm
